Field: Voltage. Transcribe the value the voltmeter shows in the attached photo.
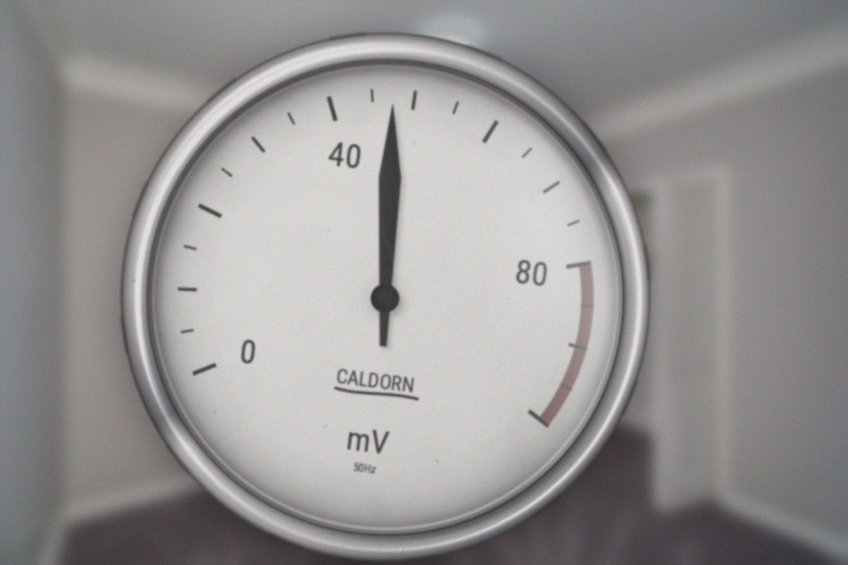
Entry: 47.5 mV
